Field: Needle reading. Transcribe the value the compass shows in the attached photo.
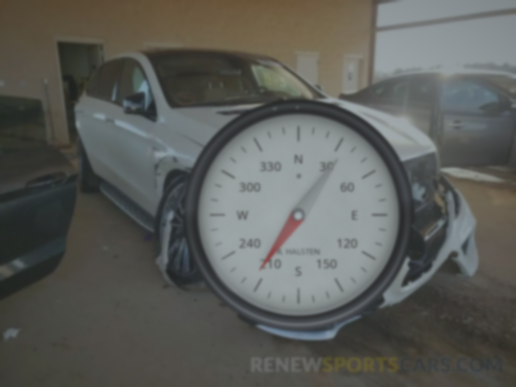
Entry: 215 °
